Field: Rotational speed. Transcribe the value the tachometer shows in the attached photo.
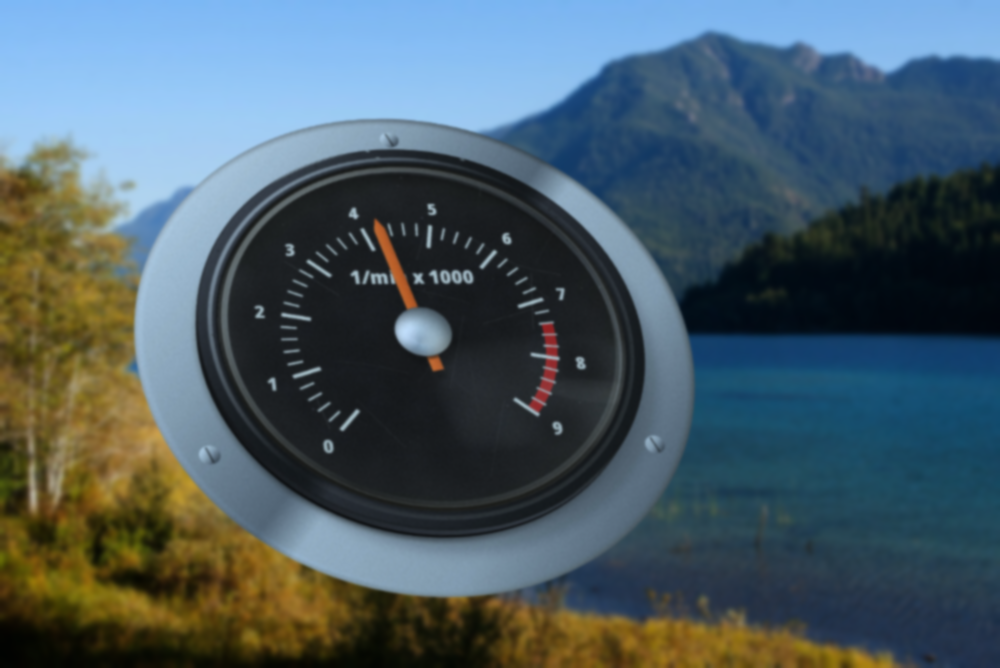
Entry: 4200 rpm
